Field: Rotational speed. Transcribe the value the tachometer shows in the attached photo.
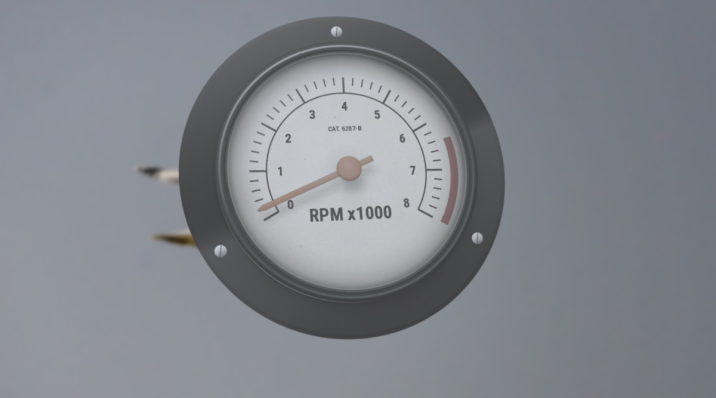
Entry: 200 rpm
